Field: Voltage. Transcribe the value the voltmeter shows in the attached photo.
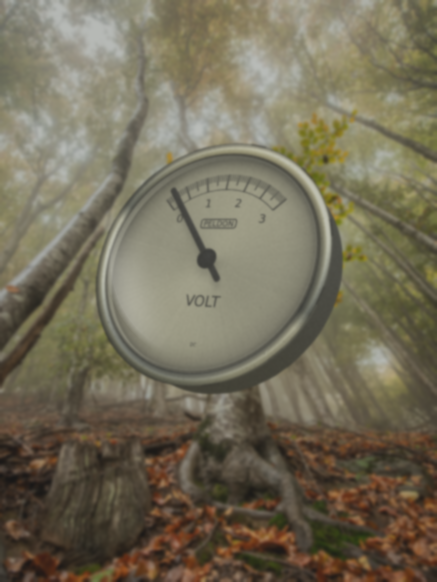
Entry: 0.25 V
